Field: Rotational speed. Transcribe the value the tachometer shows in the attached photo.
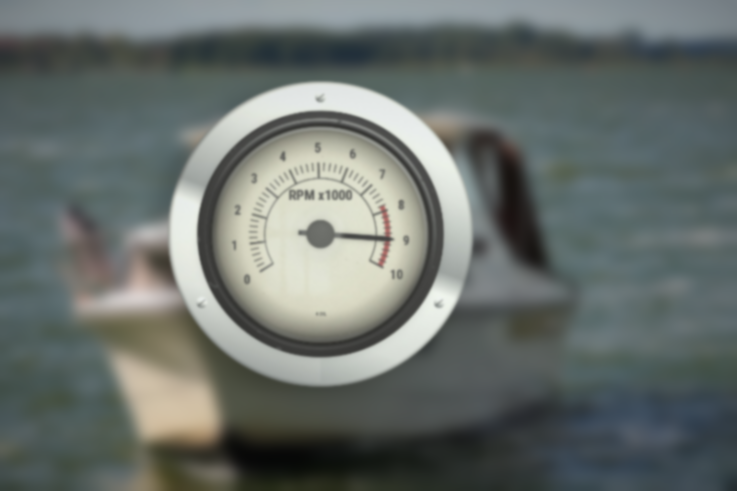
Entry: 9000 rpm
